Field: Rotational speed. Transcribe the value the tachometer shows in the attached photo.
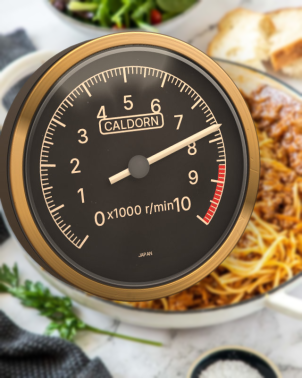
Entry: 7700 rpm
